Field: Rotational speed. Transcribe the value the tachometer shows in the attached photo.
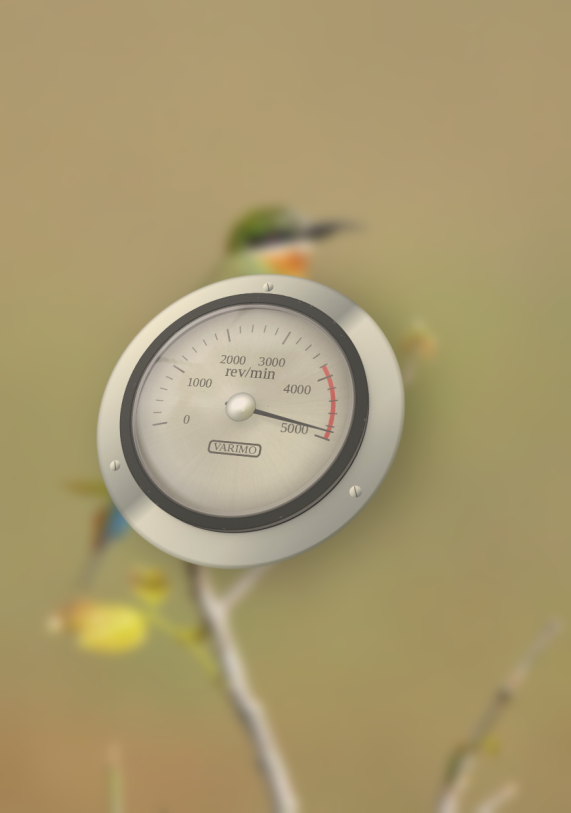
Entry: 4900 rpm
